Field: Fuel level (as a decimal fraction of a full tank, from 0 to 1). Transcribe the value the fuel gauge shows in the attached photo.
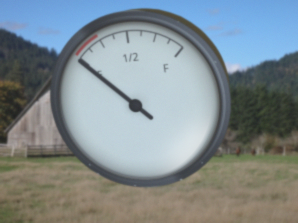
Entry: 0
